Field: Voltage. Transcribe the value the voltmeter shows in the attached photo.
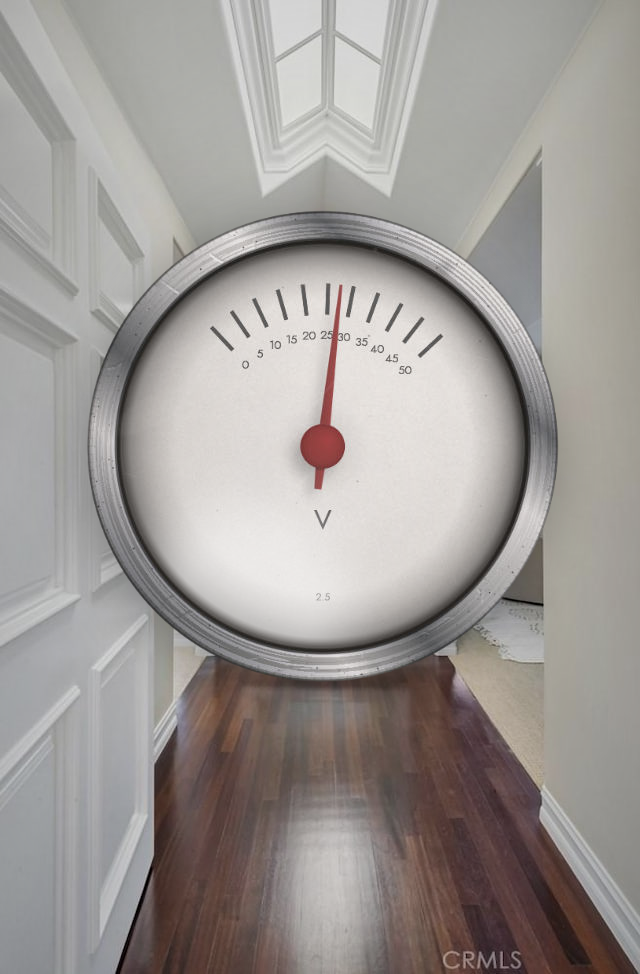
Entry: 27.5 V
